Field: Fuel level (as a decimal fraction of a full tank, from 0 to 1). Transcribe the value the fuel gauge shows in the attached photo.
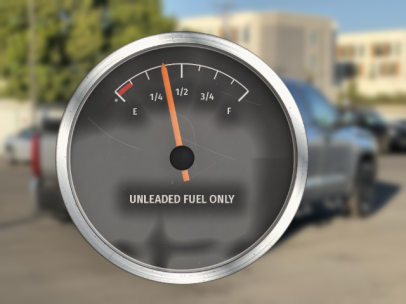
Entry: 0.375
